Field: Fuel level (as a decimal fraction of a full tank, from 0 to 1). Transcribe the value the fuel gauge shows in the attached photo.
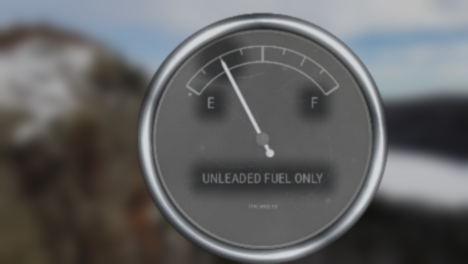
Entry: 0.25
